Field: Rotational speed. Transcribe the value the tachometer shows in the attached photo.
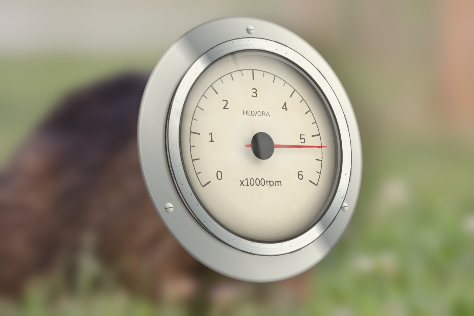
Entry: 5250 rpm
